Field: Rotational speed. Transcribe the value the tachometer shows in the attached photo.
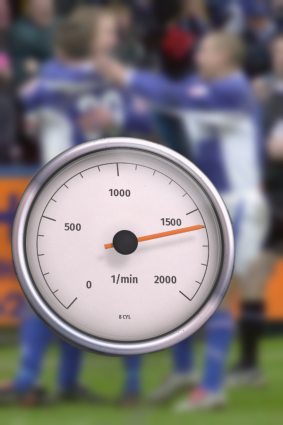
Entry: 1600 rpm
